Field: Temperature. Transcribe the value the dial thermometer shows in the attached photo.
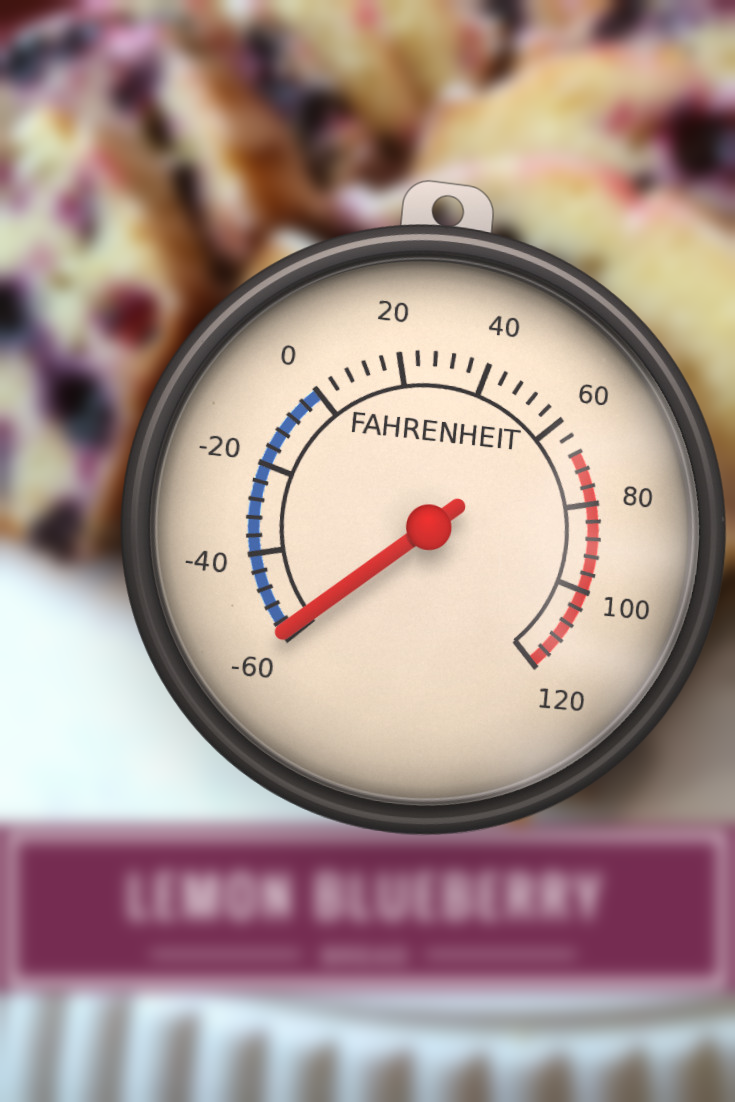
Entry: -58 °F
